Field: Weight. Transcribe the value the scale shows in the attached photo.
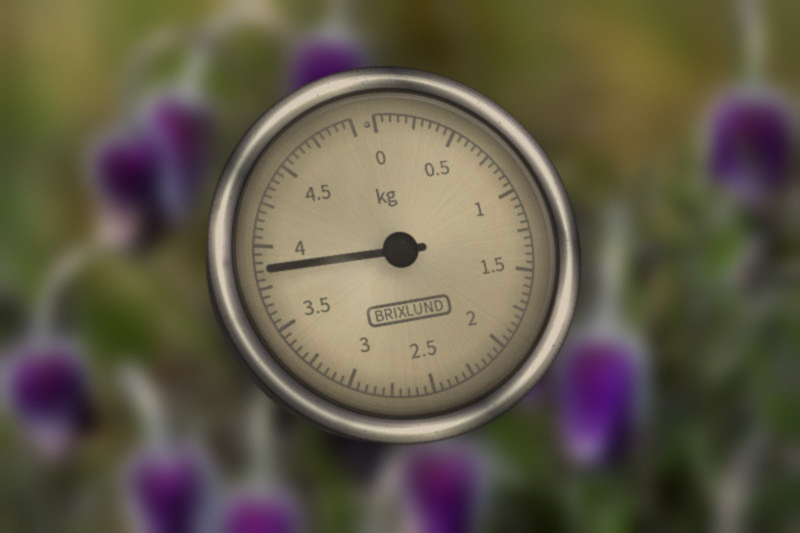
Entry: 3.85 kg
